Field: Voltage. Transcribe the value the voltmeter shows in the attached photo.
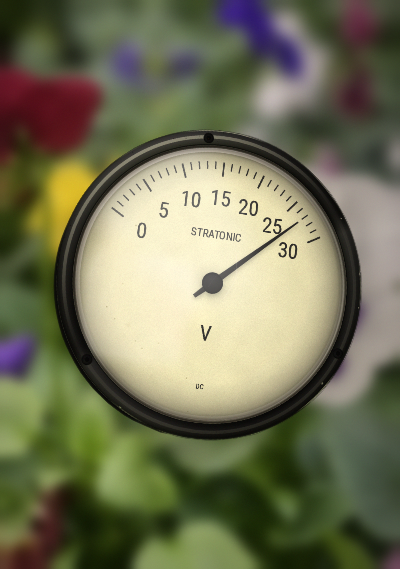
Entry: 27 V
